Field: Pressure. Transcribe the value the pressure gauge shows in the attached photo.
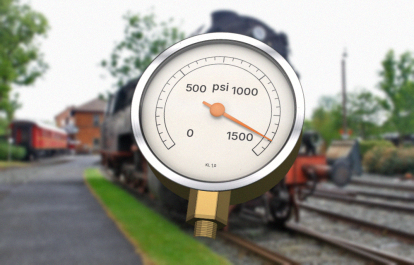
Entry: 1400 psi
